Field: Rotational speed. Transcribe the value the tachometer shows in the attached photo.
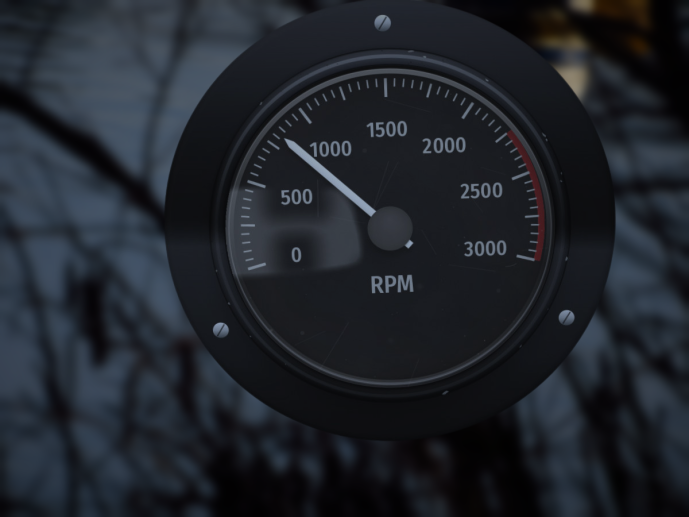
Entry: 825 rpm
